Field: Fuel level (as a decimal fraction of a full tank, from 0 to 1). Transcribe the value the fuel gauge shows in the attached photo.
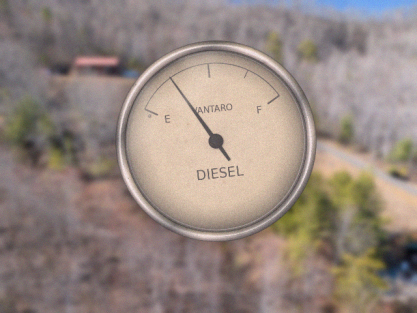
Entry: 0.25
